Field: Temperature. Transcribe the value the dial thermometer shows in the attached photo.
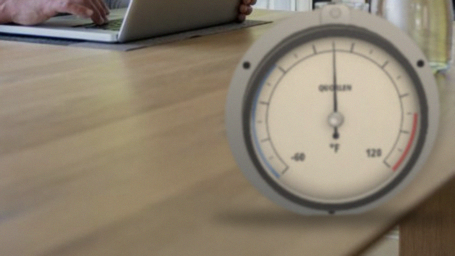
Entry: 30 °F
